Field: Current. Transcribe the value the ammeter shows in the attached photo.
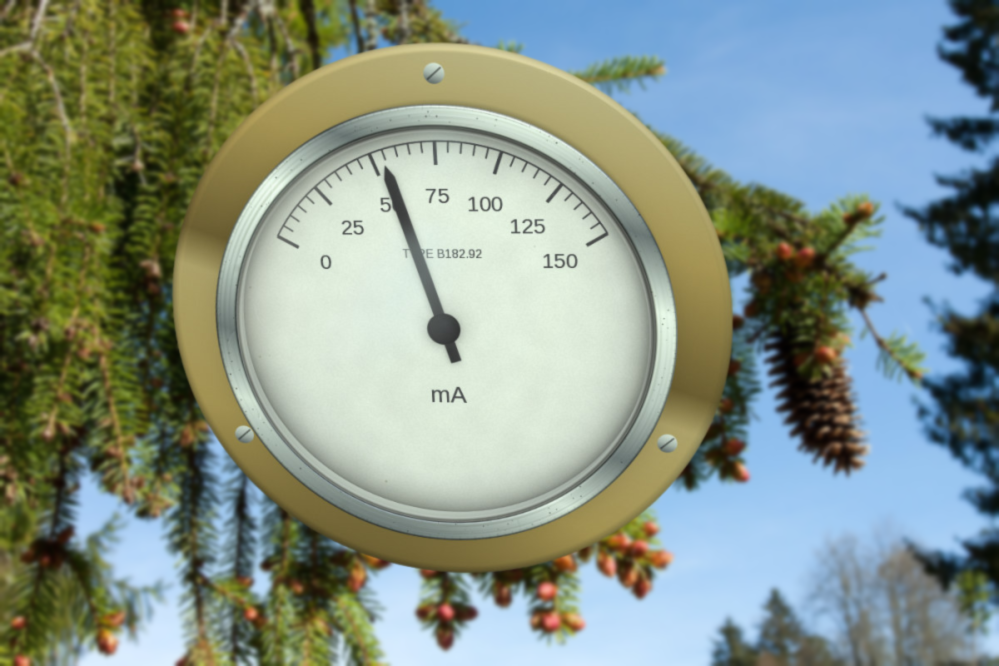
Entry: 55 mA
